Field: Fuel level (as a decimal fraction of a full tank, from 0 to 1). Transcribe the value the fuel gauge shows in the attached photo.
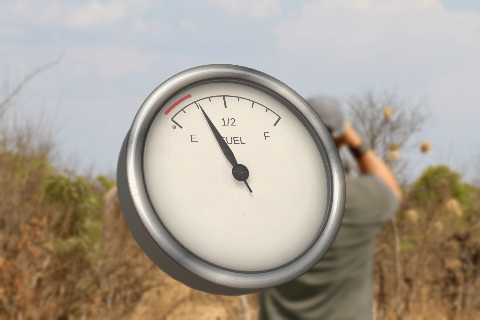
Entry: 0.25
